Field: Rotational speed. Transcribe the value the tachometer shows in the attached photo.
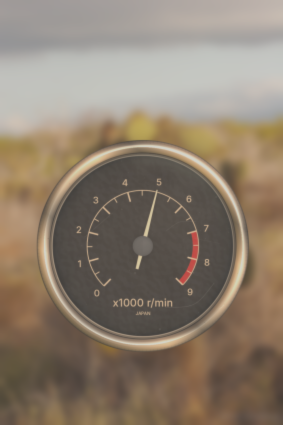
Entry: 5000 rpm
